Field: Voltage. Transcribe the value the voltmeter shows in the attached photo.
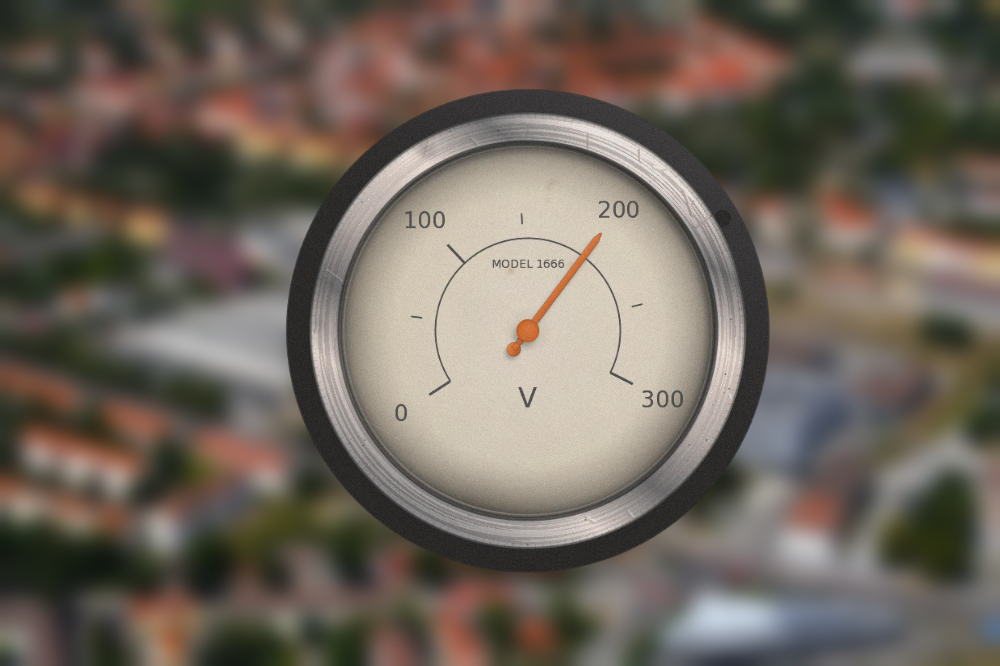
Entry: 200 V
